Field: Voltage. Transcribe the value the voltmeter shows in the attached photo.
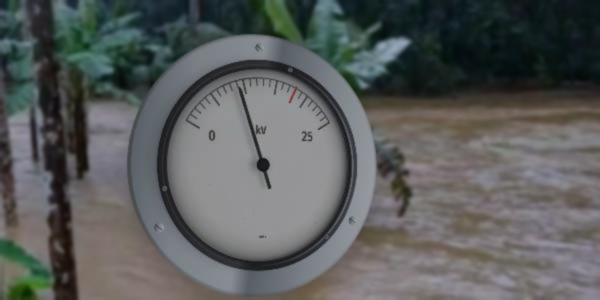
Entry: 9 kV
